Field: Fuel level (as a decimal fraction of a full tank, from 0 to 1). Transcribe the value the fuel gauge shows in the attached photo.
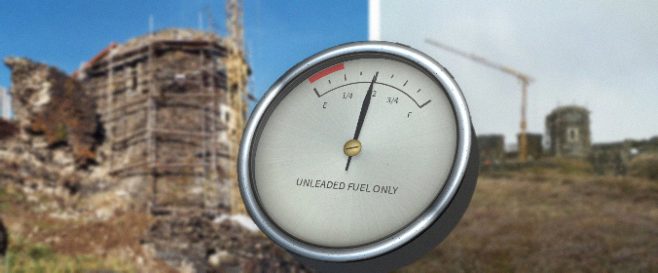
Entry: 0.5
